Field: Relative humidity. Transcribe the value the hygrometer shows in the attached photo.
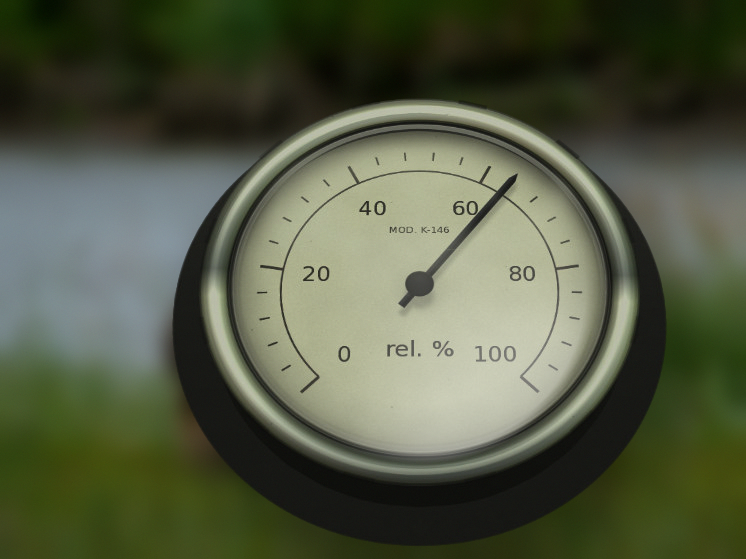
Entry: 64 %
